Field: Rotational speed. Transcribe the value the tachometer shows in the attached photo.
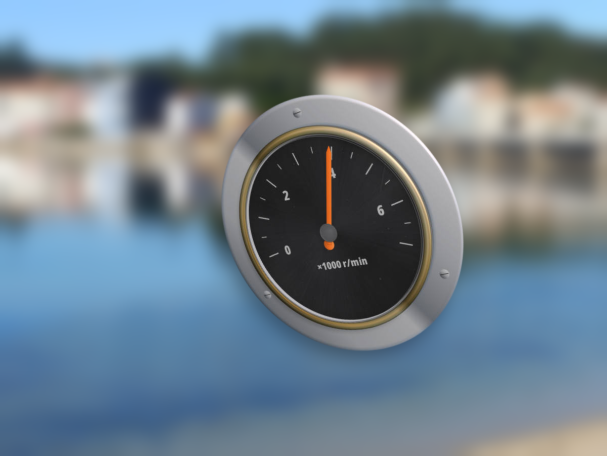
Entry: 4000 rpm
